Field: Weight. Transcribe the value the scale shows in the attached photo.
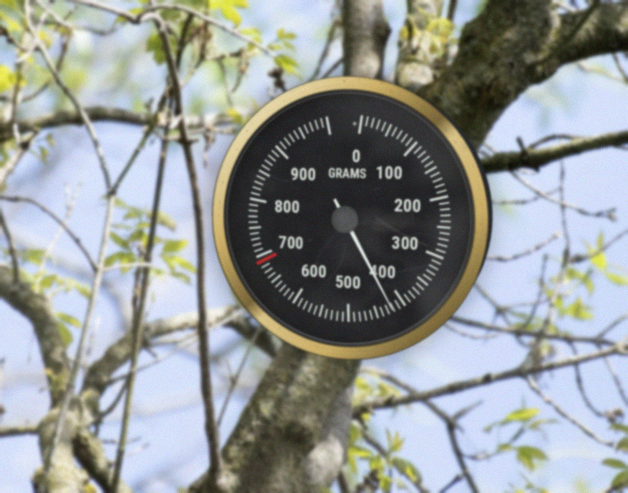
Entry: 420 g
